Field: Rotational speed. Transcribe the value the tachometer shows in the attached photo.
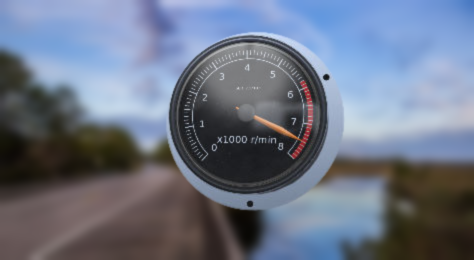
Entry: 7500 rpm
